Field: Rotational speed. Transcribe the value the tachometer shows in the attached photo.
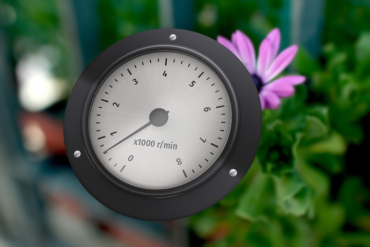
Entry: 600 rpm
